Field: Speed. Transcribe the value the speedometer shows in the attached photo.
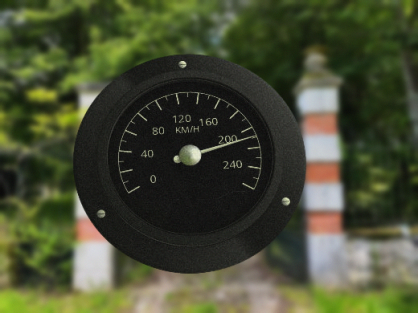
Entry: 210 km/h
